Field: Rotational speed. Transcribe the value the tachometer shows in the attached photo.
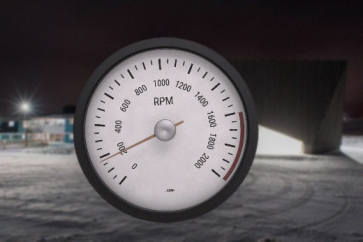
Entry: 175 rpm
